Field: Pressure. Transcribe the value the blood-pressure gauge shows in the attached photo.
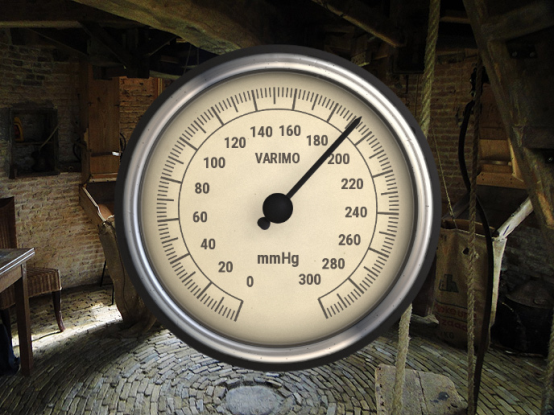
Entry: 192 mmHg
